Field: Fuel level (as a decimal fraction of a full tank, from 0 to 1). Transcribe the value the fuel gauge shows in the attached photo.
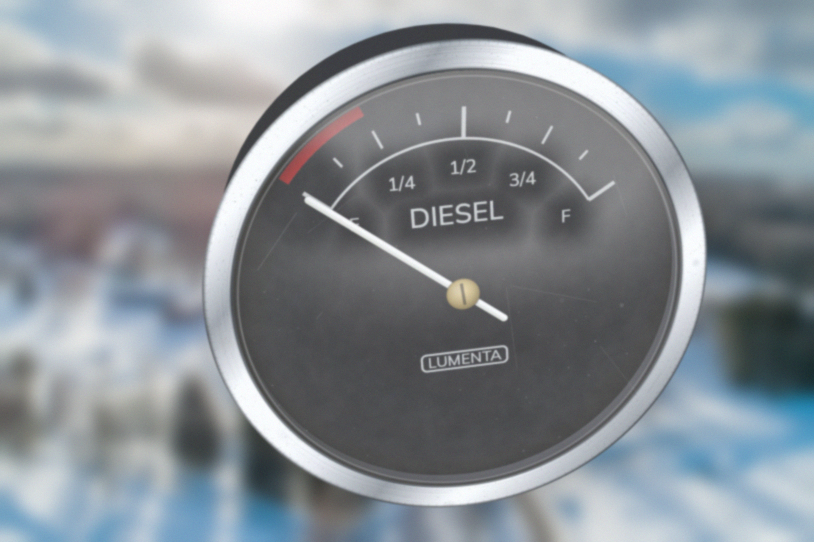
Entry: 0
